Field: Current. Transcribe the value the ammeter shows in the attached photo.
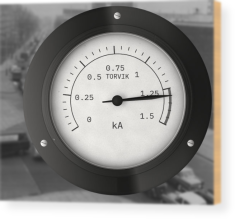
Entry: 1.3 kA
